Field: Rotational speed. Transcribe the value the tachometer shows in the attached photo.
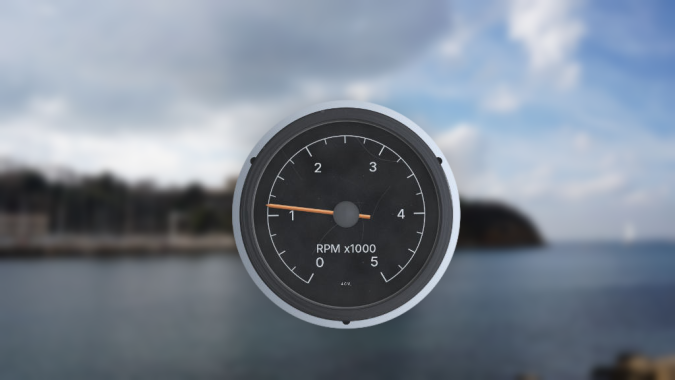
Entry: 1125 rpm
